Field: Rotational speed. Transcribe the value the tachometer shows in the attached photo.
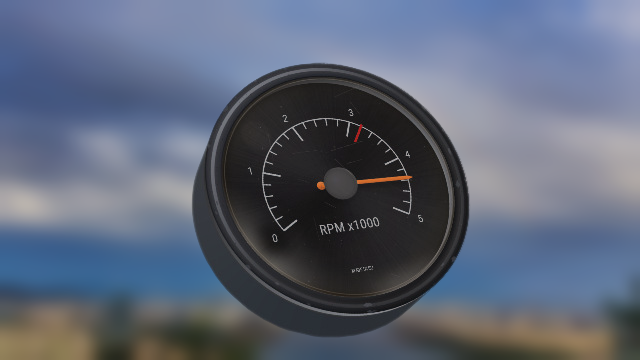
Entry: 4400 rpm
